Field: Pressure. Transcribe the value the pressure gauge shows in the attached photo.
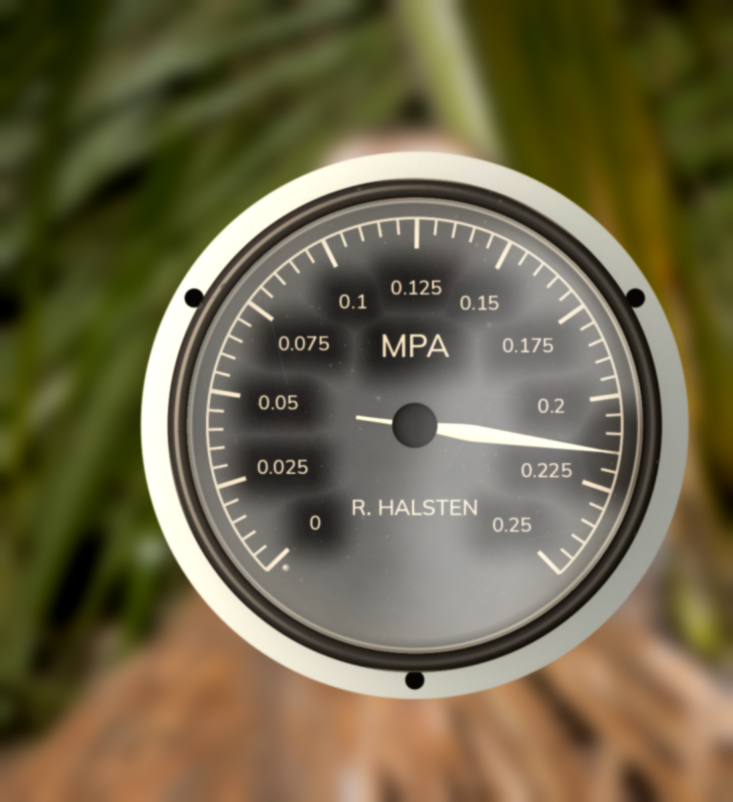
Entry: 0.215 MPa
